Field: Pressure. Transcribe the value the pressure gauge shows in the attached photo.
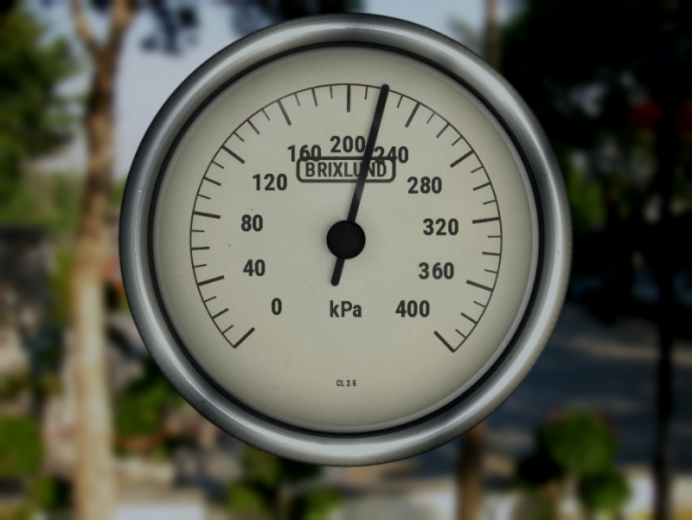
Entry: 220 kPa
